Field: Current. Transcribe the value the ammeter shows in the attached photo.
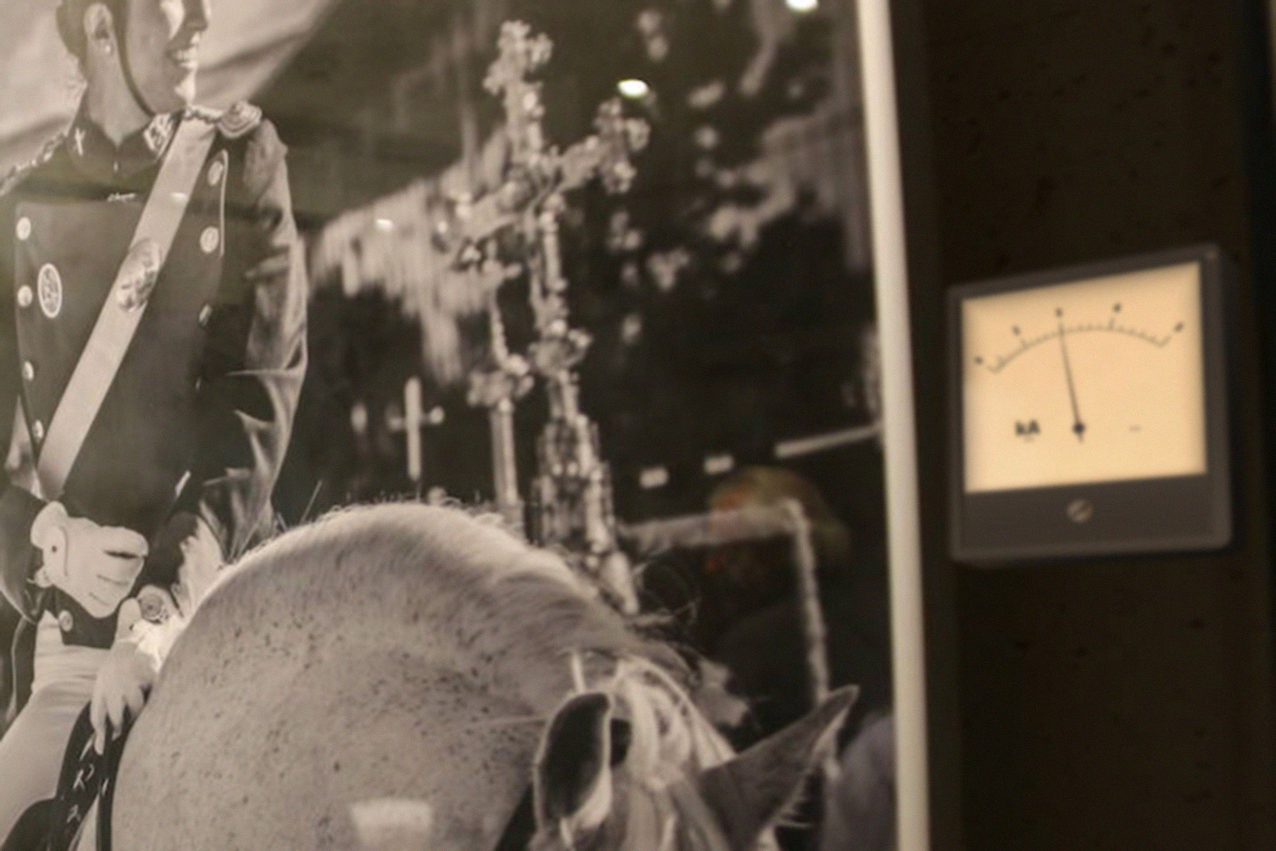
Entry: 3 kA
